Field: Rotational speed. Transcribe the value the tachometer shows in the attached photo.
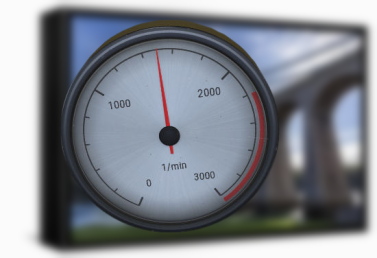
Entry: 1500 rpm
